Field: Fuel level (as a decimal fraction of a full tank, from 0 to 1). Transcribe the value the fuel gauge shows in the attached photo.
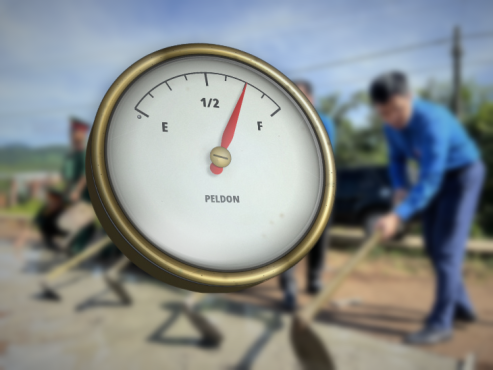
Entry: 0.75
